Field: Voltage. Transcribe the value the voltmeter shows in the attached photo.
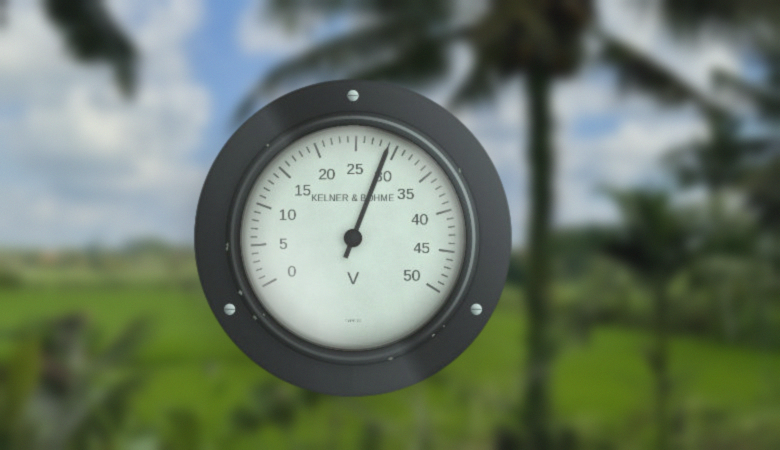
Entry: 29 V
